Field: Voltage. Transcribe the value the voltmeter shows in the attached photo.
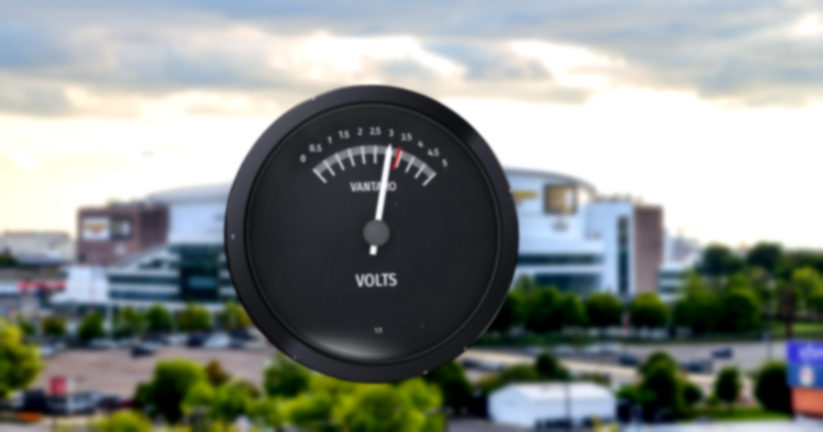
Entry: 3 V
